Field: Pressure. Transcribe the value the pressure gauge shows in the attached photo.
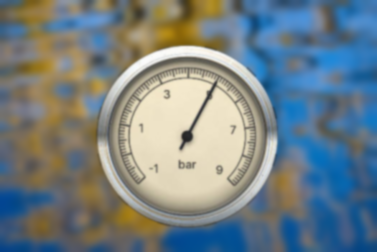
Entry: 5 bar
